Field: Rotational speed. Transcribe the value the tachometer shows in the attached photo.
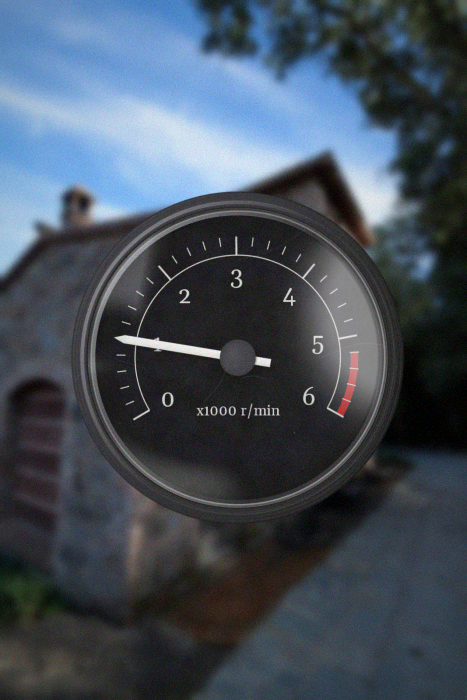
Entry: 1000 rpm
